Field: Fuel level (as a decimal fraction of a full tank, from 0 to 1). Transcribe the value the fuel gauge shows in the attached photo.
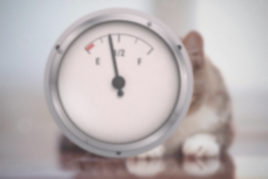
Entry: 0.375
